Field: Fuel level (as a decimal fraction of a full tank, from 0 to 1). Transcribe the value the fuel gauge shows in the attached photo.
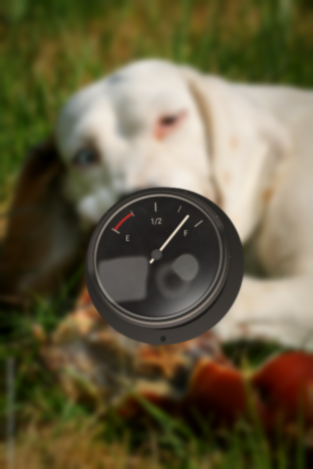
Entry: 0.875
